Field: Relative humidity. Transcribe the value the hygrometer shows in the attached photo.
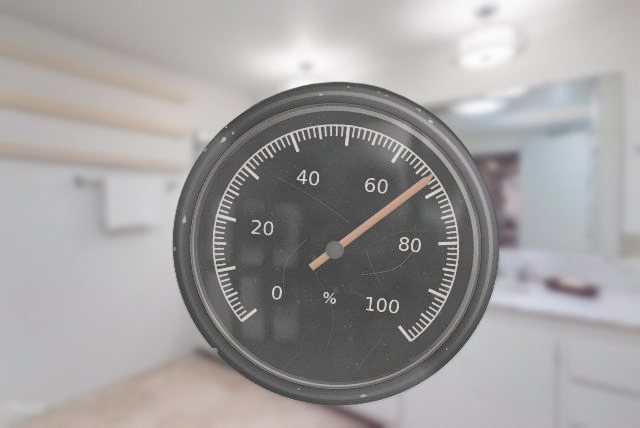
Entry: 67 %
